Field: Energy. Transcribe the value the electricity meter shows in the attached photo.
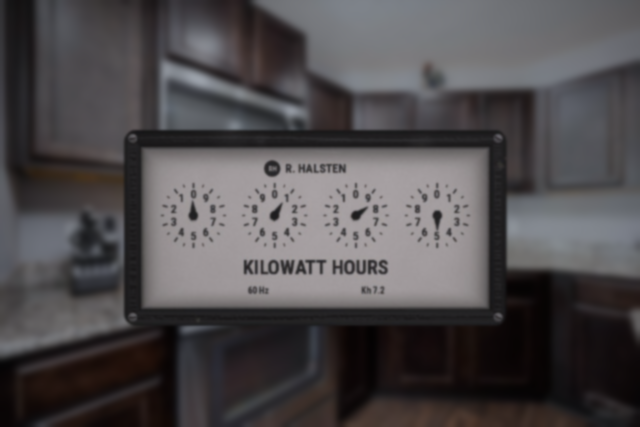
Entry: 85 kWh
